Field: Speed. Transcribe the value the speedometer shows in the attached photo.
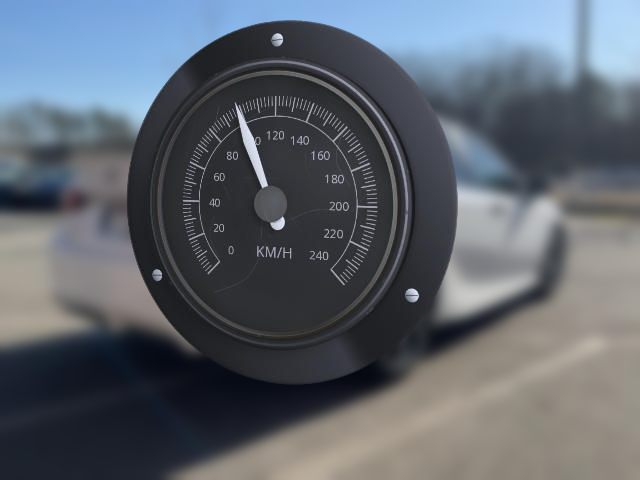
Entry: 100 km/h
